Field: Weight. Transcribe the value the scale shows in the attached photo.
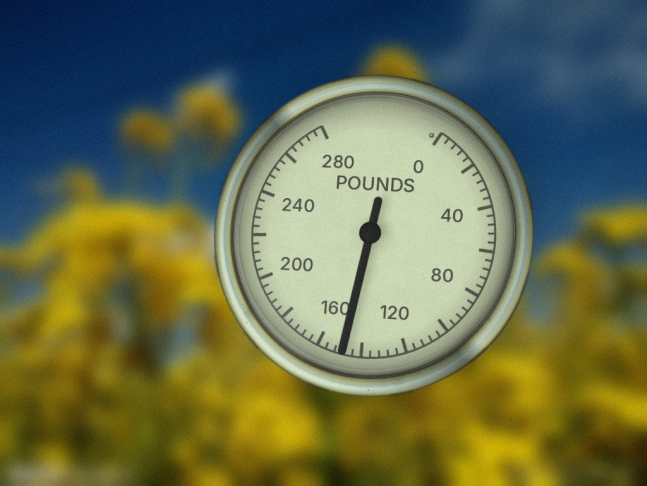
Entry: 148 lb
